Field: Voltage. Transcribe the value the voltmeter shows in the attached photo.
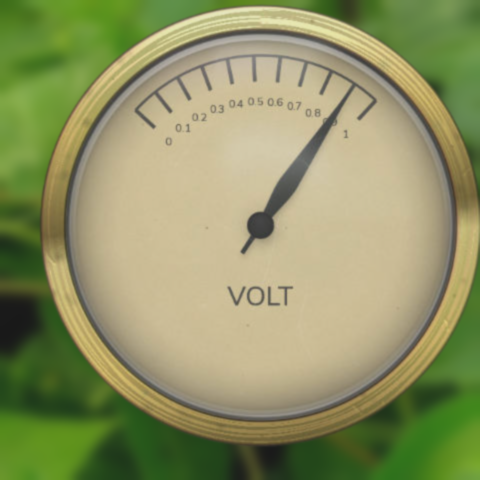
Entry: 0.9 V
